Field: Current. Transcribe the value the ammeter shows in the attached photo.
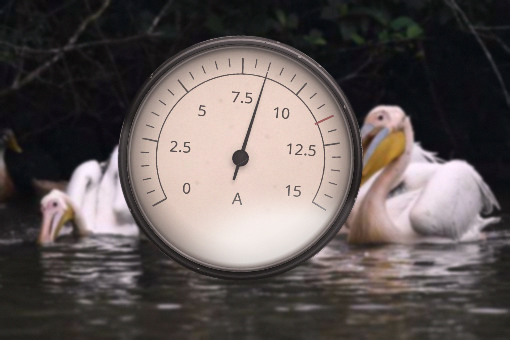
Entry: 8.5 A
